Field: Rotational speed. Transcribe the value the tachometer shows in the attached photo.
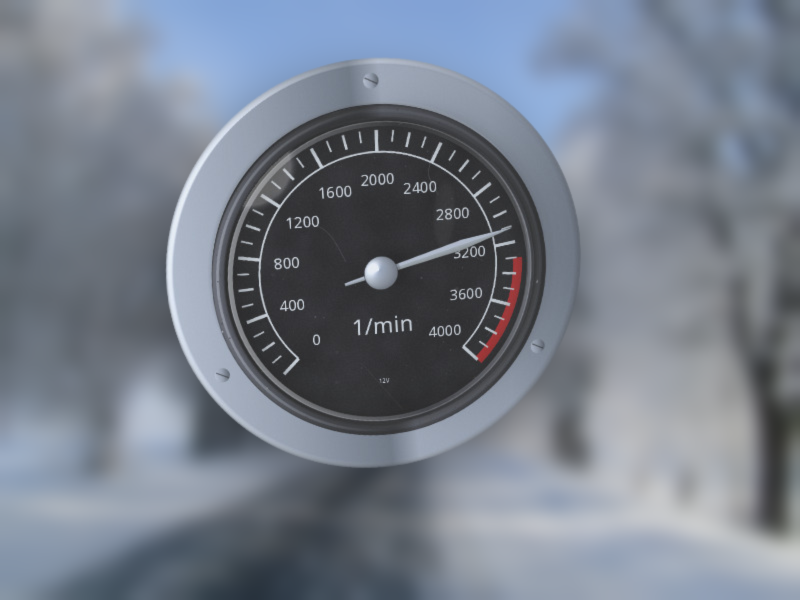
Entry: 3100 rpm
